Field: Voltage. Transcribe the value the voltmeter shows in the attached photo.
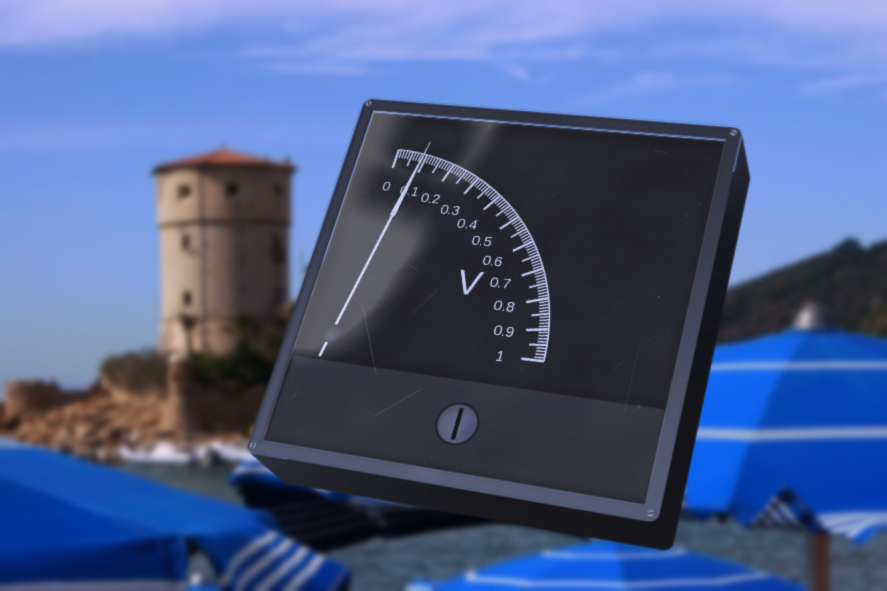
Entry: 0.1 V
